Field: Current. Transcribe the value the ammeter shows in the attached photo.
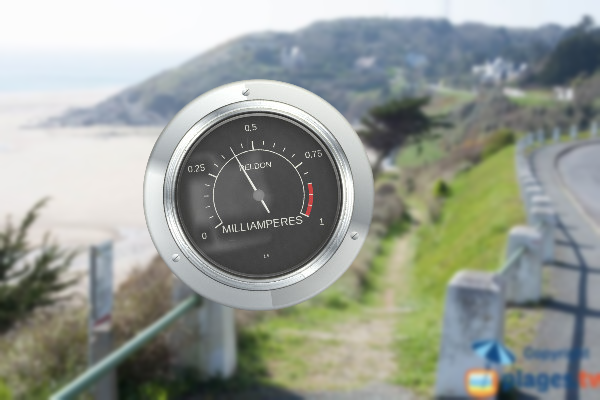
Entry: 0.4 mA
